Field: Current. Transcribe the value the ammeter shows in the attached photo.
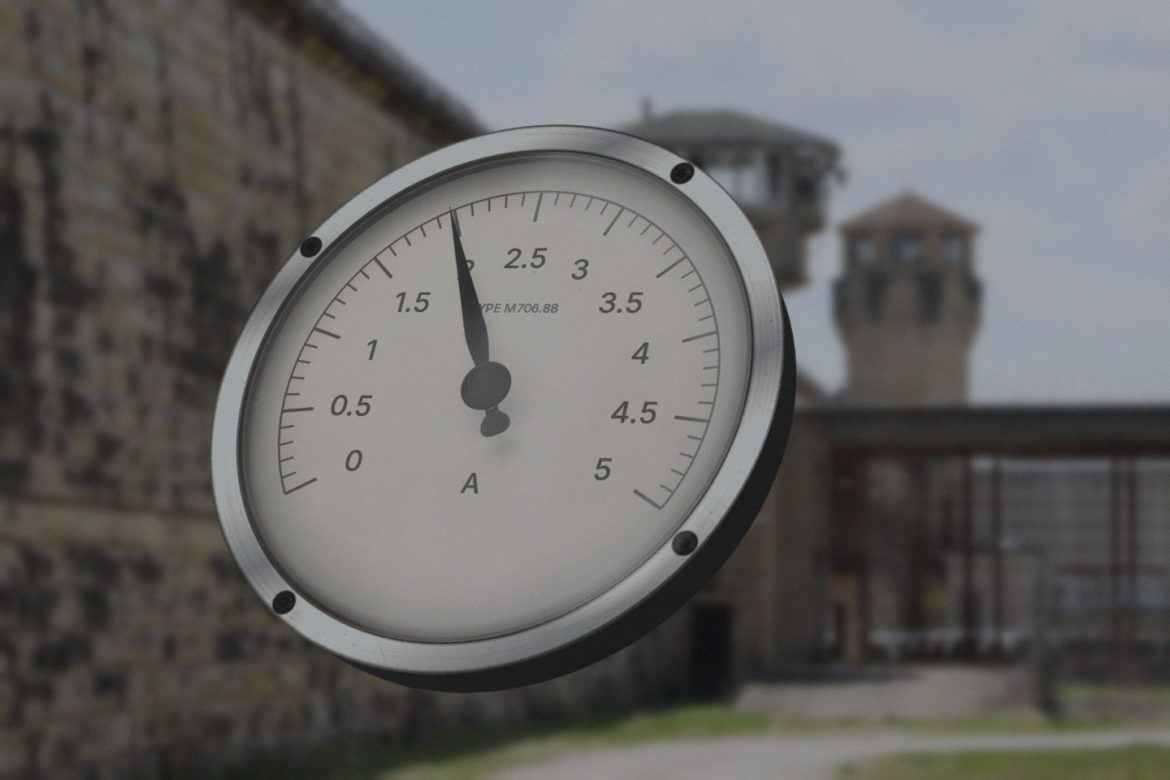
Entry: 2 A
